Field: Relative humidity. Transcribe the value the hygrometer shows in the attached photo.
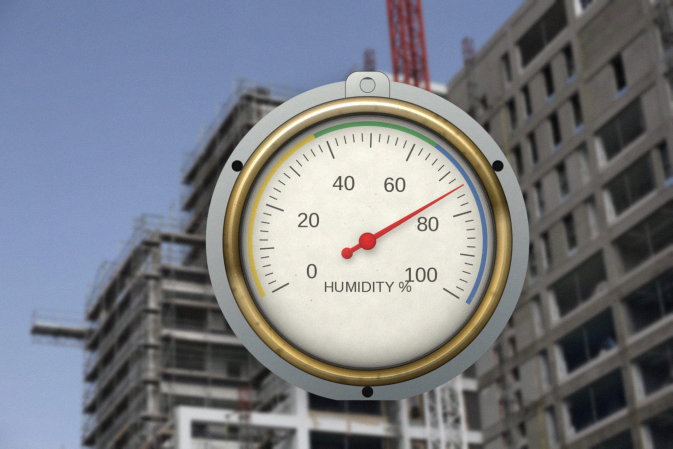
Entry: 74 %
